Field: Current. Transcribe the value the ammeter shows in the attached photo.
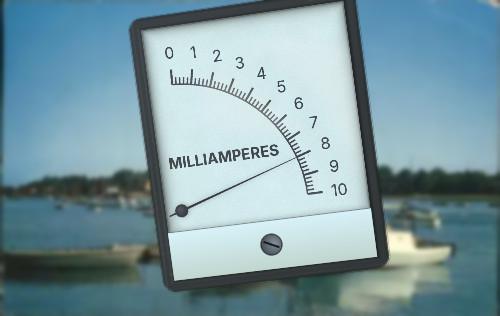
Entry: 8 mA
